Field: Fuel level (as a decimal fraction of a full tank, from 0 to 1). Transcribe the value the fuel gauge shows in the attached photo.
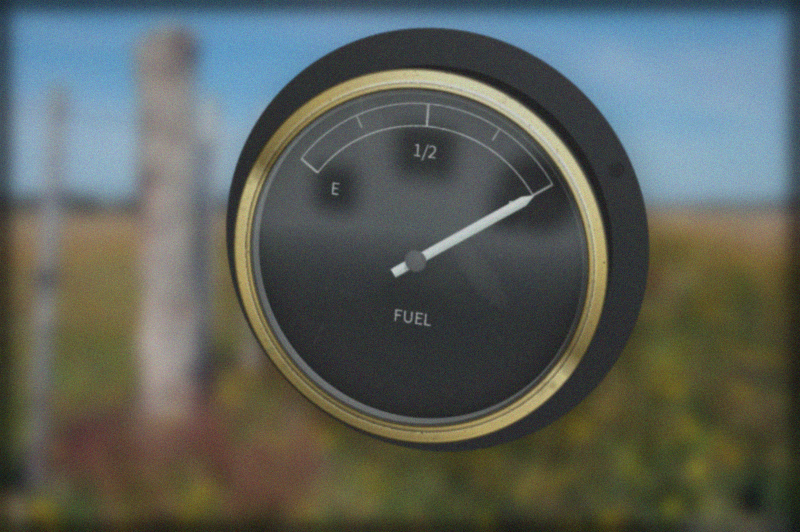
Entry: 1
